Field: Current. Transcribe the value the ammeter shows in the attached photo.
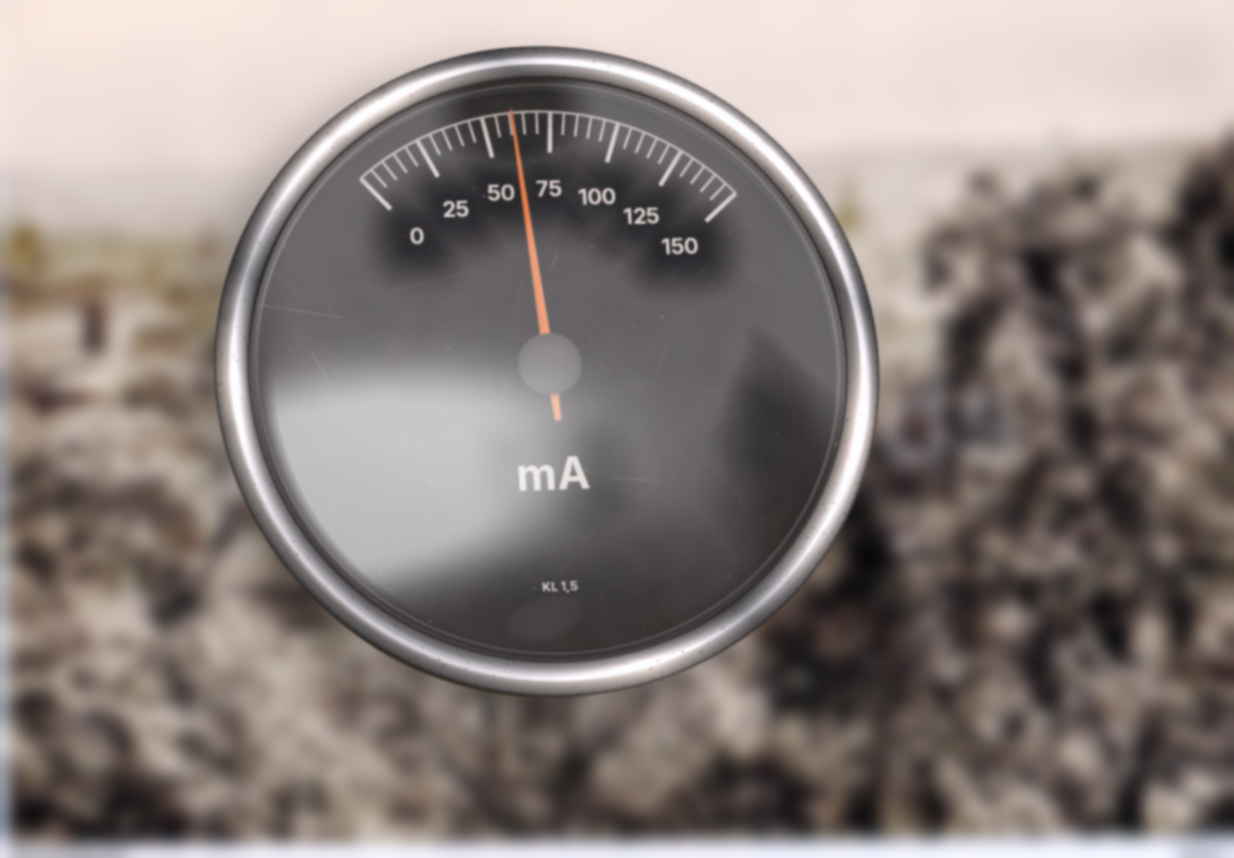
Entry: 60 mA
